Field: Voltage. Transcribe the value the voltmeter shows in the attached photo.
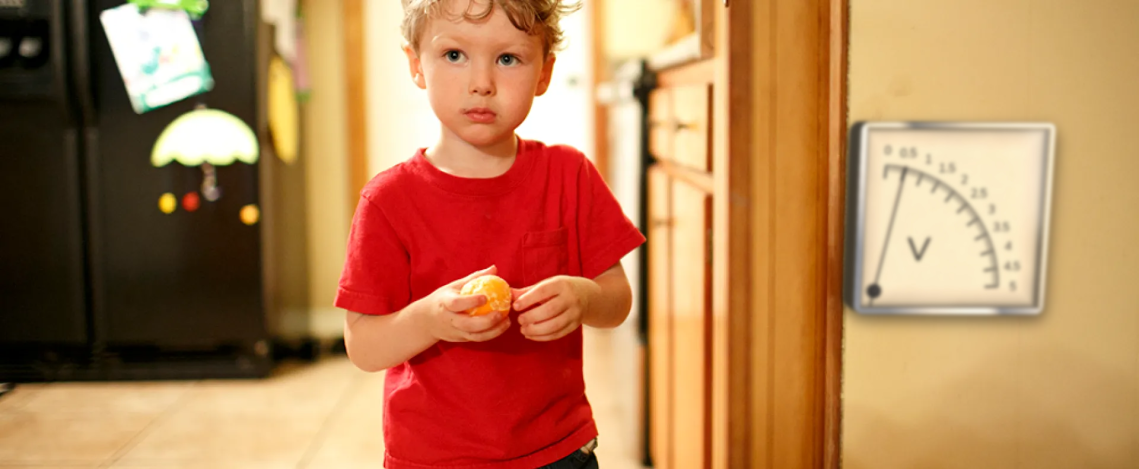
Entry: 0.5 V
